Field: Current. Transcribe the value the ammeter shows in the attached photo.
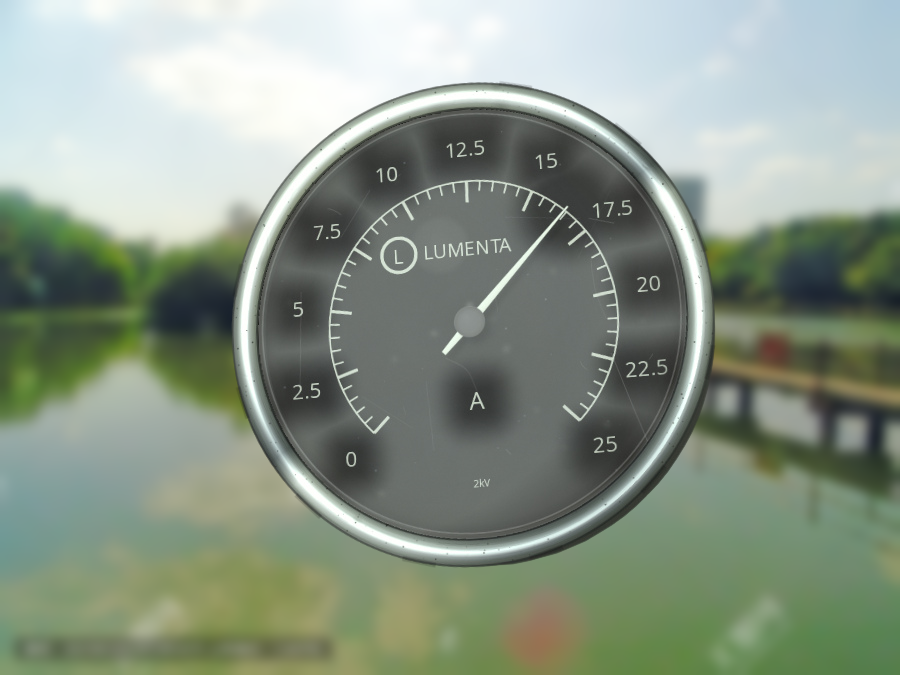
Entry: 16.5 A
